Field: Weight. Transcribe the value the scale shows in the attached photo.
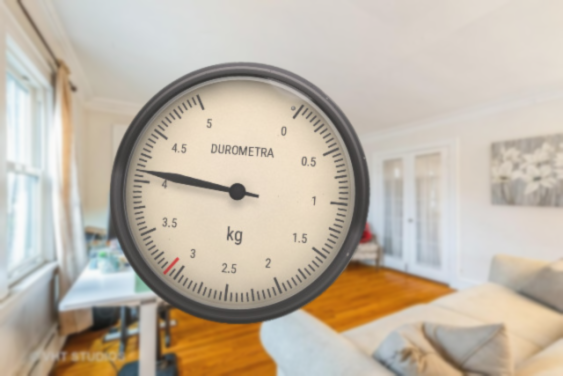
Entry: 4.1 kg
